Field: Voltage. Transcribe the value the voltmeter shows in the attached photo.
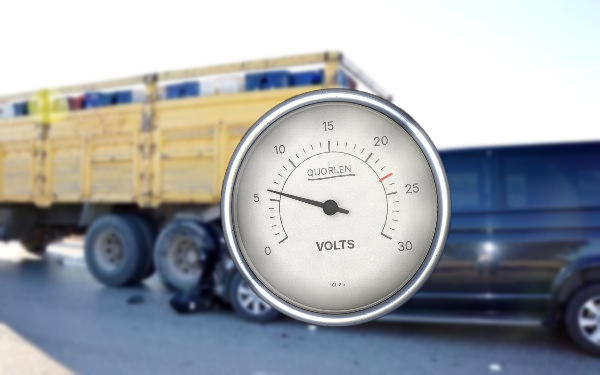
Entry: 6 V
